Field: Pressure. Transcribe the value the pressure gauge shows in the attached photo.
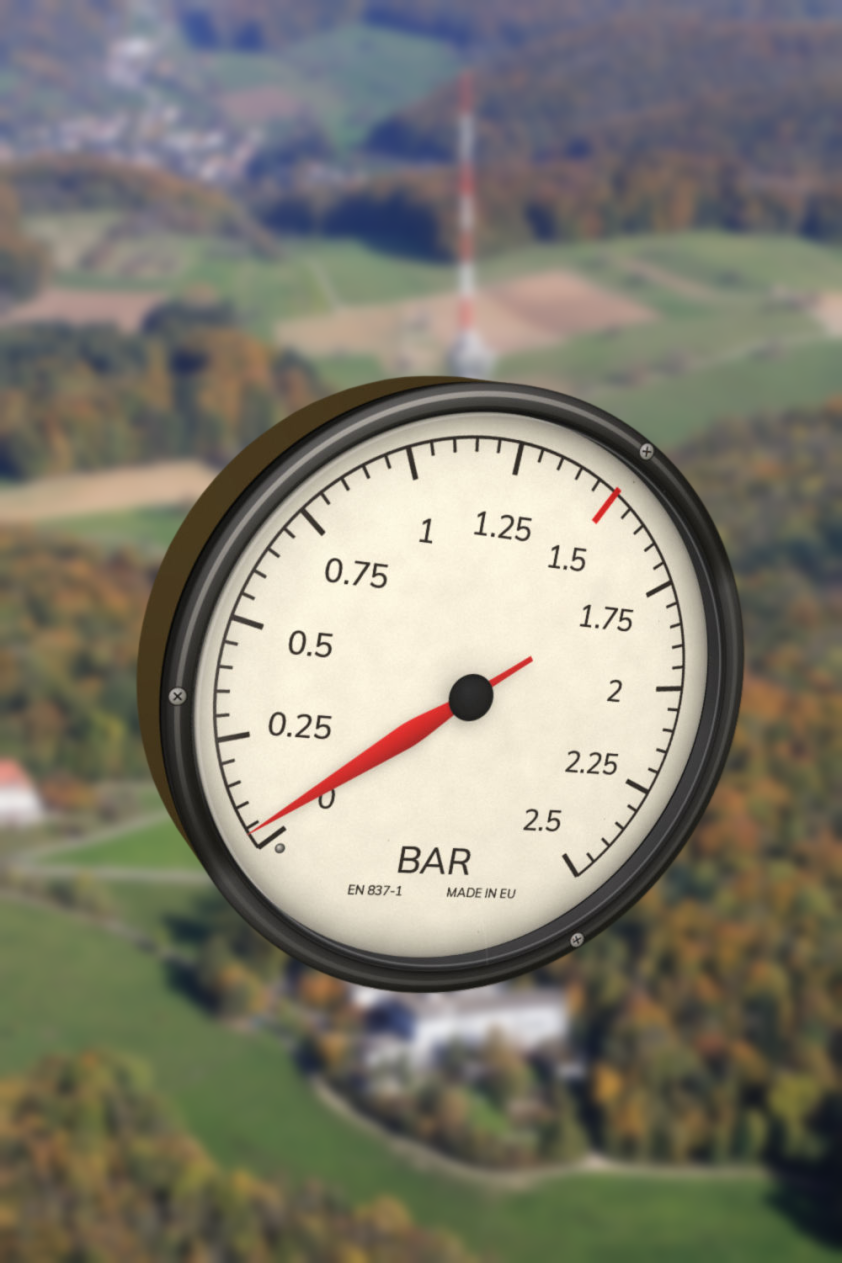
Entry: 0.05 bar
